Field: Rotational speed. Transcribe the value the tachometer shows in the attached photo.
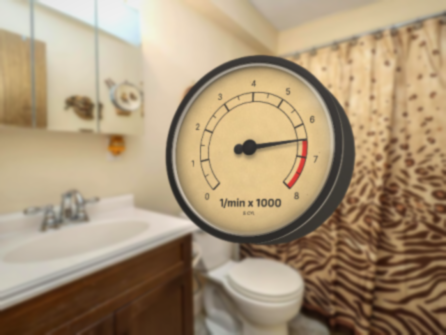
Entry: 6500 rpm
